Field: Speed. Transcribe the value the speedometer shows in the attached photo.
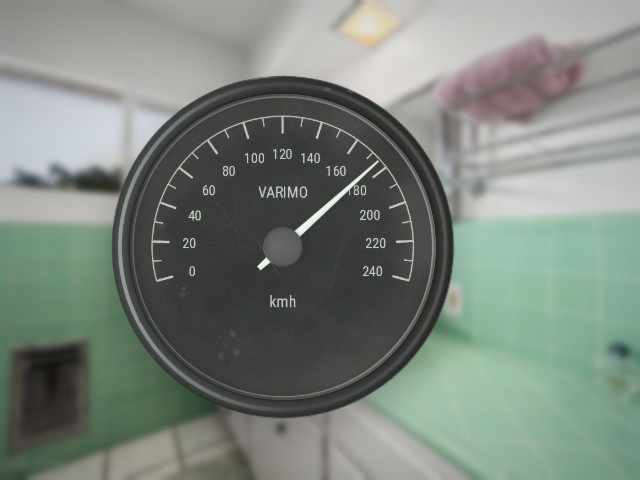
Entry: 175 km/h
